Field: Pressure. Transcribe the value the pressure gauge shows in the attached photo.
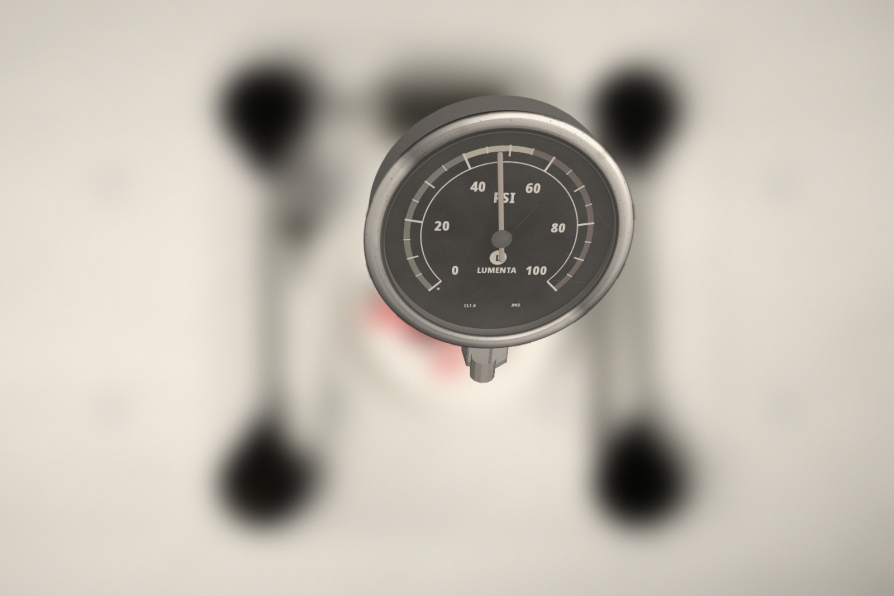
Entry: 47.5 psi
